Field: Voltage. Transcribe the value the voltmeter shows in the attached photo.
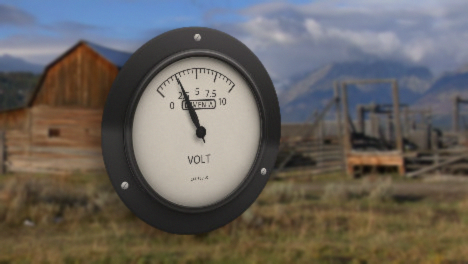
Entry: 2.5 V
